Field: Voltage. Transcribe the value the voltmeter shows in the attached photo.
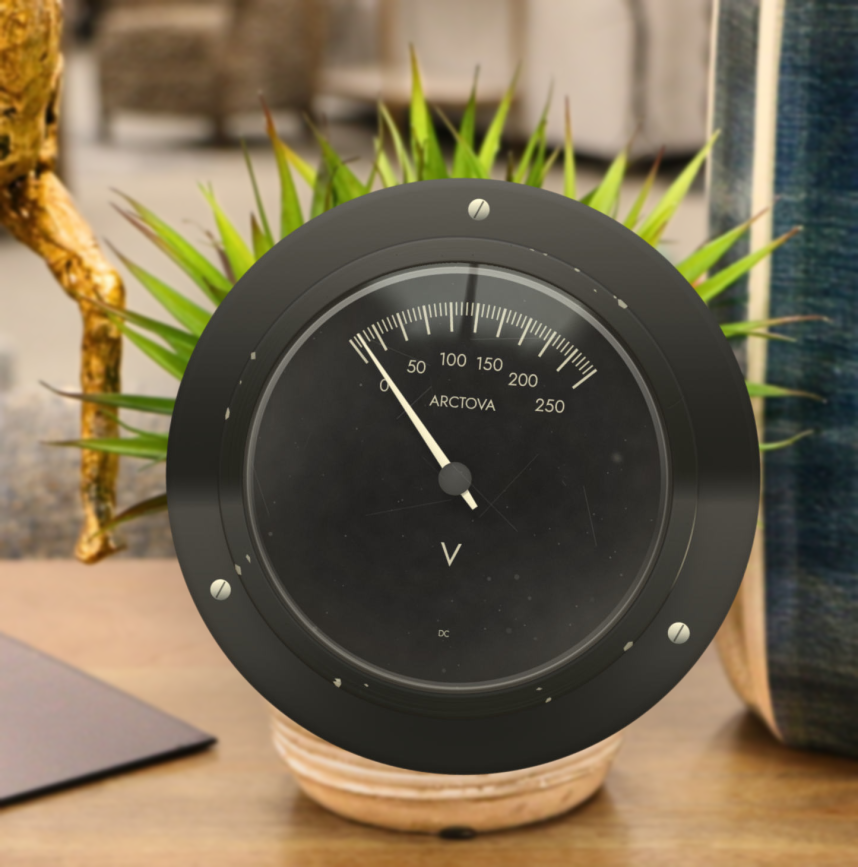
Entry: 10 V
